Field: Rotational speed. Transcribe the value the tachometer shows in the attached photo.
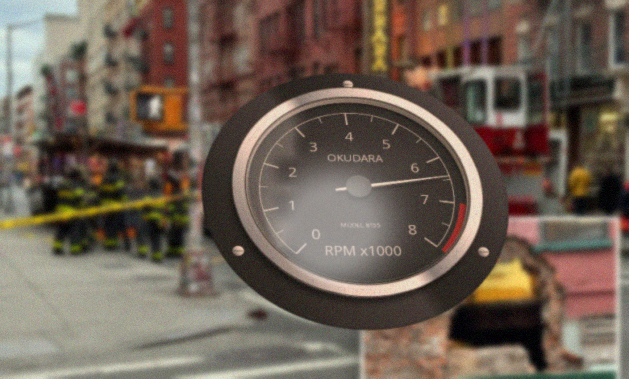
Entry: 6500 rpm
